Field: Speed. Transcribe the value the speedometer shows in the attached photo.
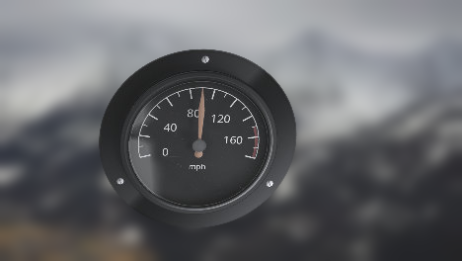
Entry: 90 mph
